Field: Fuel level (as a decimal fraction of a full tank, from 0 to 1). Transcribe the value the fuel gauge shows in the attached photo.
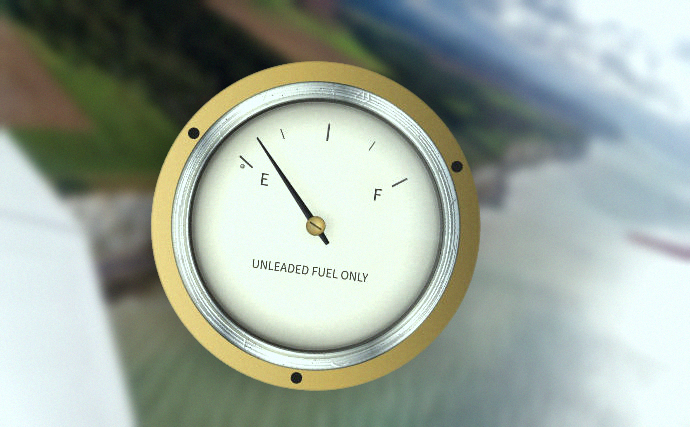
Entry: 0.125
